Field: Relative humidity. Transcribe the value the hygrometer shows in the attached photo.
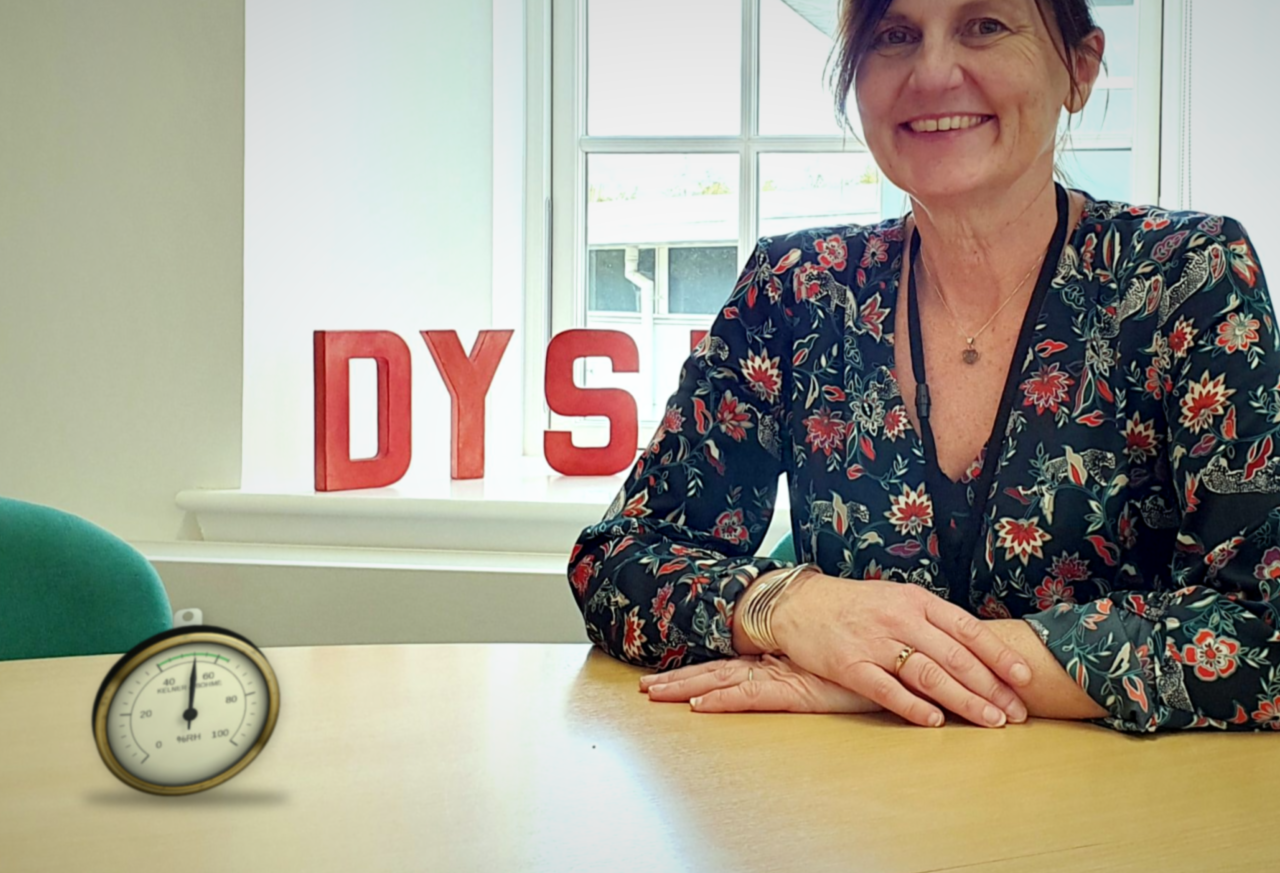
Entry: 52 %
